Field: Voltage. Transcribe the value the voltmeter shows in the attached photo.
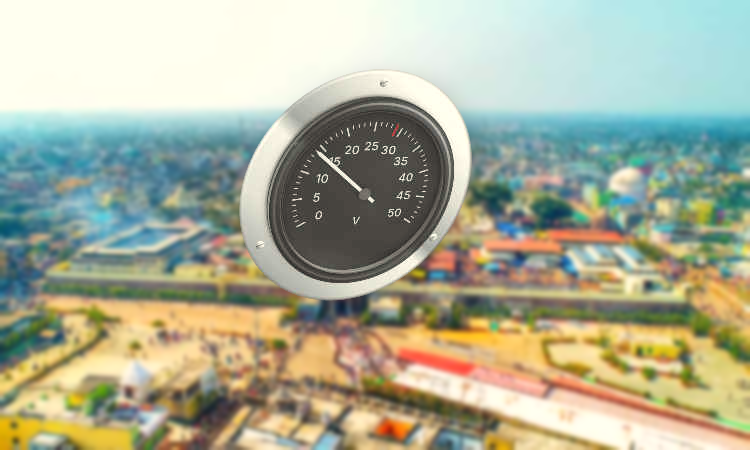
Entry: 14 V
